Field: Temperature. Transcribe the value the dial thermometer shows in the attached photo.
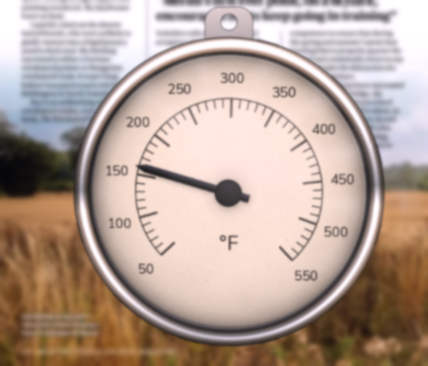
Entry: 160 °F
